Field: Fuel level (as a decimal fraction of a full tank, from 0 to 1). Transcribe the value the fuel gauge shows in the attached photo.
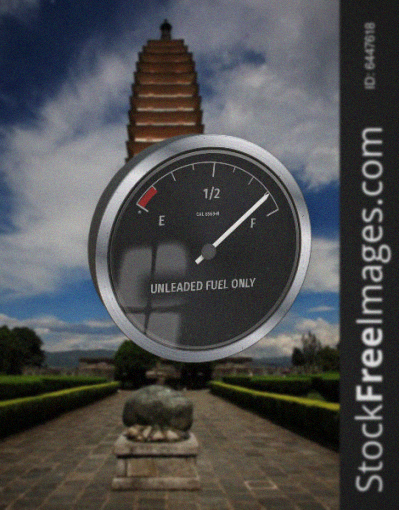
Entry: 0.875
